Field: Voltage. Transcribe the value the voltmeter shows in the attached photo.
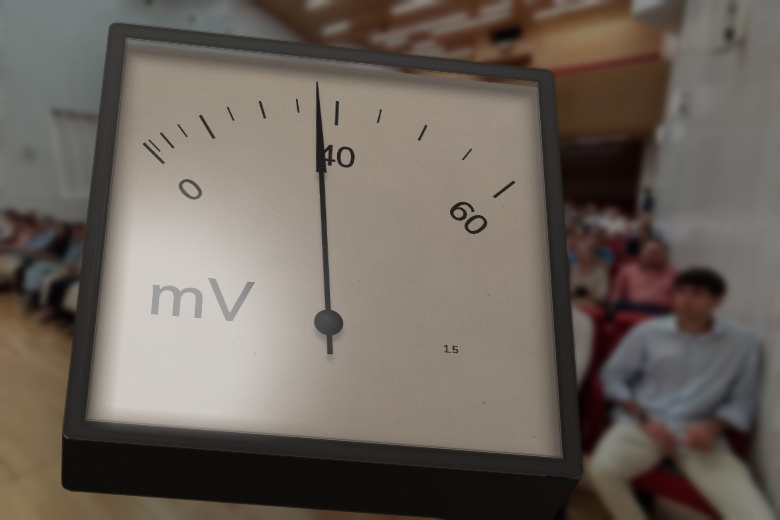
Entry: 37.5 mV
